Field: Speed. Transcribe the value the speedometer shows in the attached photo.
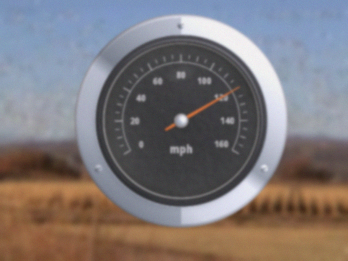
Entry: 120 mph
